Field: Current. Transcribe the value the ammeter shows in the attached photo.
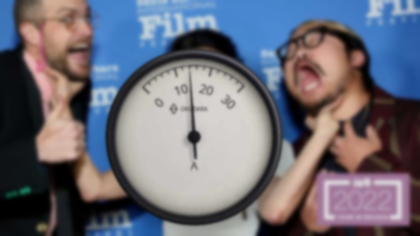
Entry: 14 A
